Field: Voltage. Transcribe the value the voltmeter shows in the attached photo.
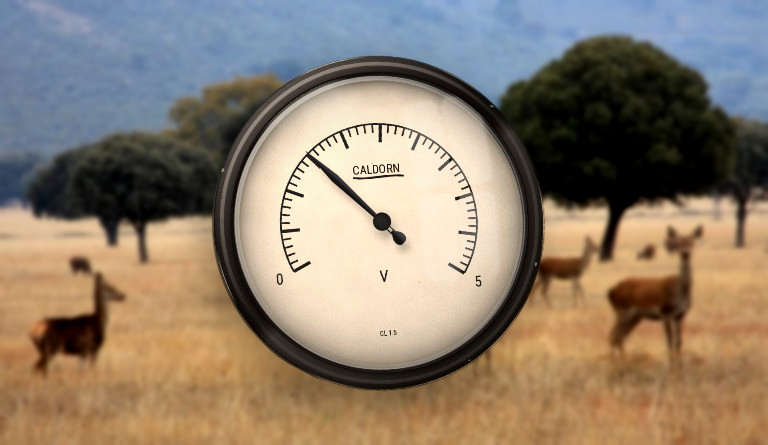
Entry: 1.5 V
